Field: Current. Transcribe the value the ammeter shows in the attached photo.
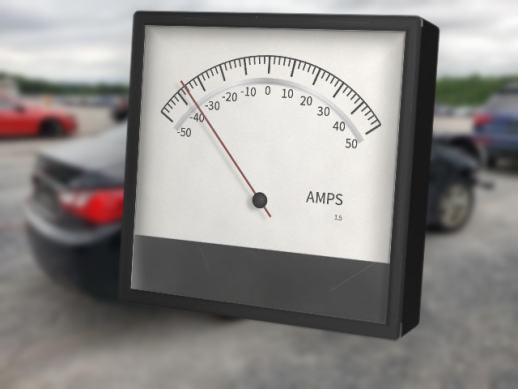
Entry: -36 A
